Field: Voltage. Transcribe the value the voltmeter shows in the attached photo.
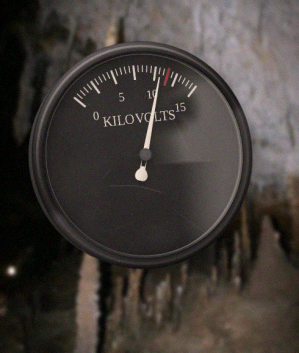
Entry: 10.5 kV
